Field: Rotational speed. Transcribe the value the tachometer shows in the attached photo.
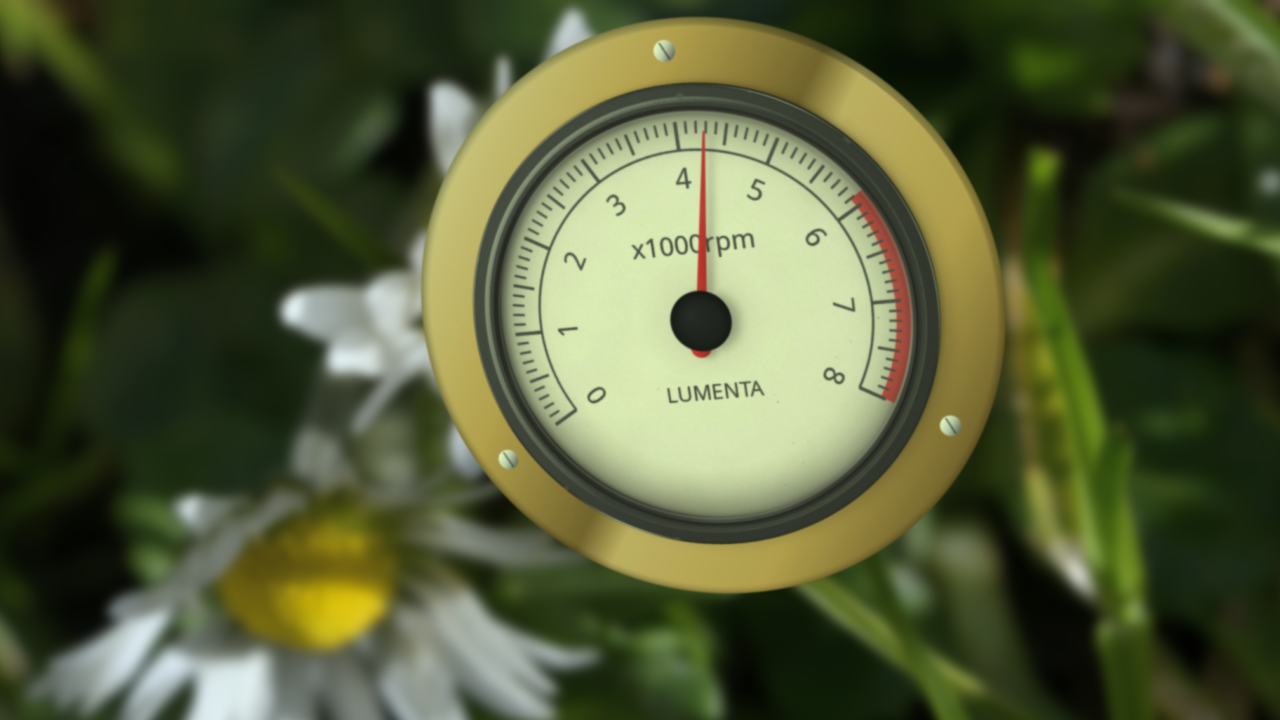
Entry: 4300 rpm
